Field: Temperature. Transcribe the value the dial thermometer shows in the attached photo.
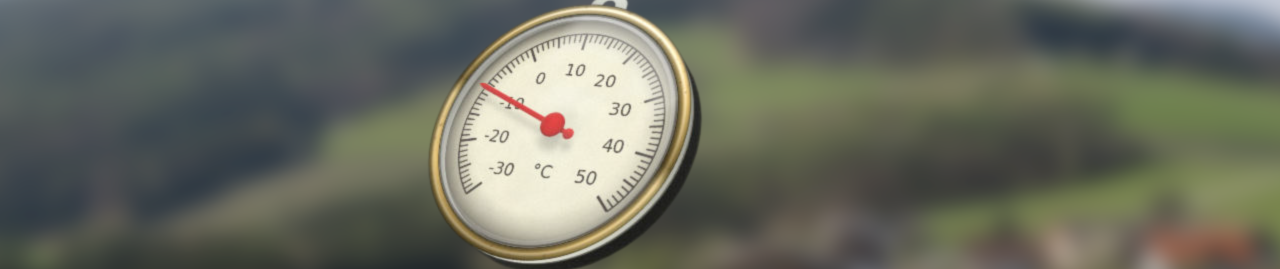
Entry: -10 °C
